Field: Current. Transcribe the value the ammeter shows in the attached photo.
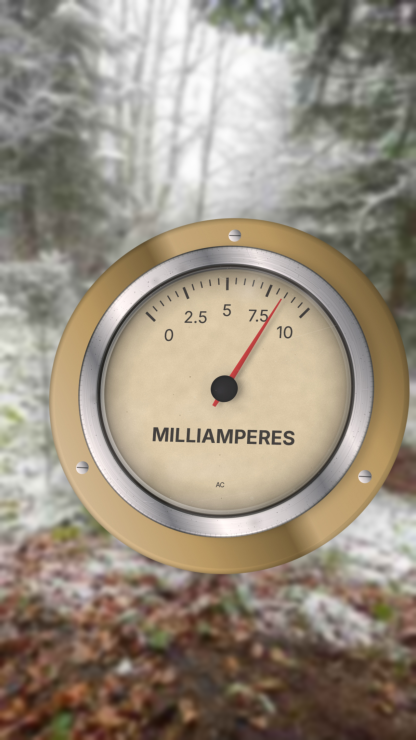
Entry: 8.5 mA
